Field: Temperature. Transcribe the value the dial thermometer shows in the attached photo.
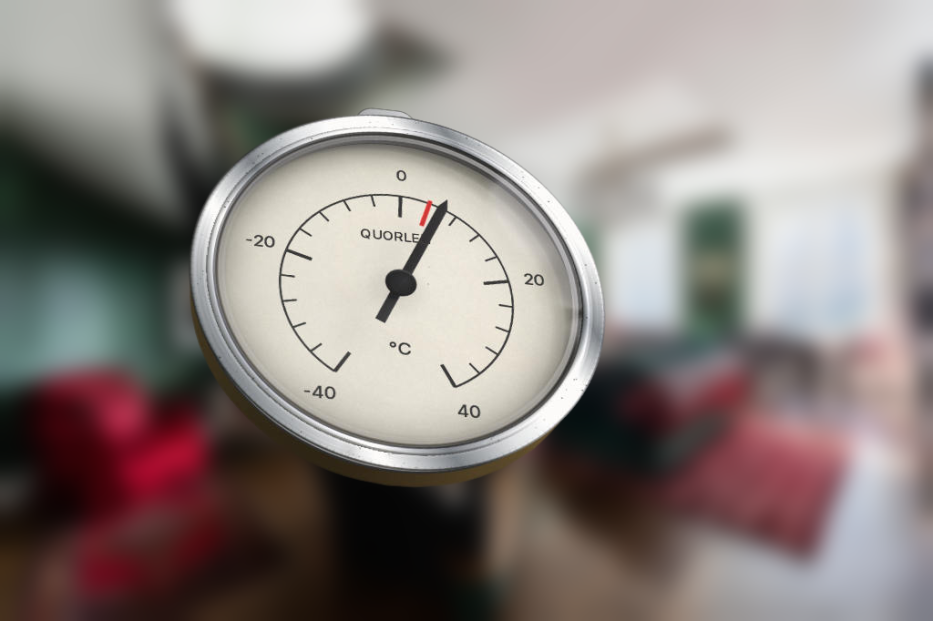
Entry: 6 °C
